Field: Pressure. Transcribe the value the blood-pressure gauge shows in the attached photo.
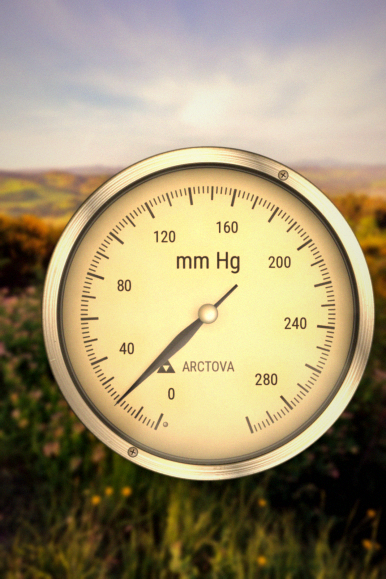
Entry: 20 mmHg
